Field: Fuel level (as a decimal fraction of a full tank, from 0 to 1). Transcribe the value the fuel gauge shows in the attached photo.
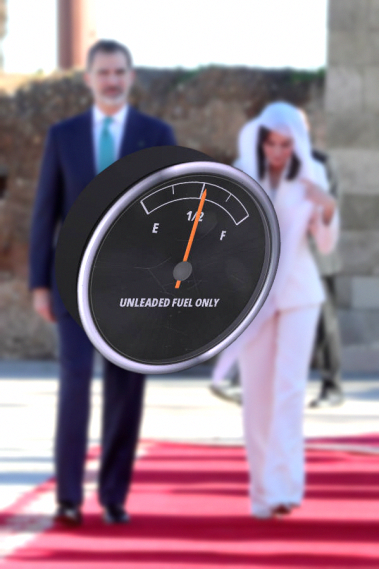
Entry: 0.5
